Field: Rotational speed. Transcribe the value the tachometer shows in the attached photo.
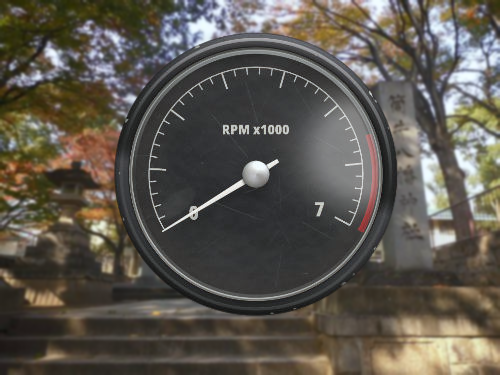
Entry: 0 rpm
